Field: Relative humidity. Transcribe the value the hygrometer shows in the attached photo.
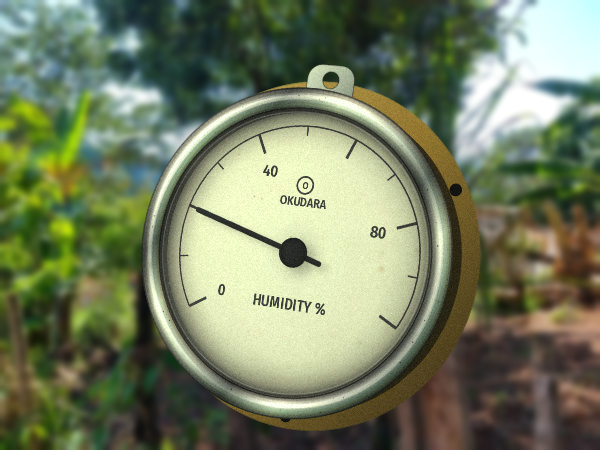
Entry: 20 %
